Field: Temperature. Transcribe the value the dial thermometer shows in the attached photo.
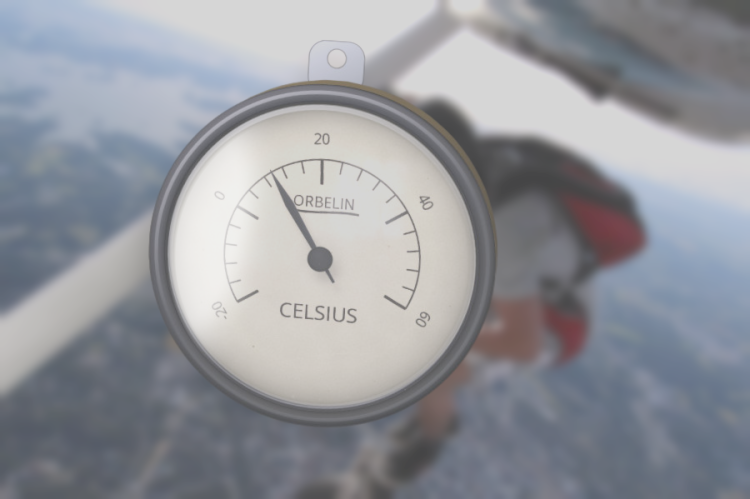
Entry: 10 °C
